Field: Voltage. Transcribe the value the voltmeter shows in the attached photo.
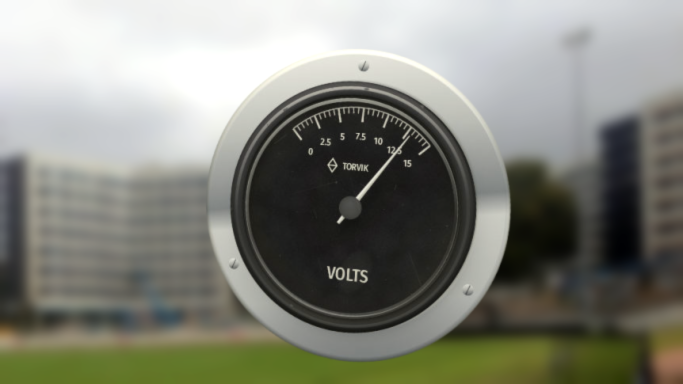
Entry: 13 V
